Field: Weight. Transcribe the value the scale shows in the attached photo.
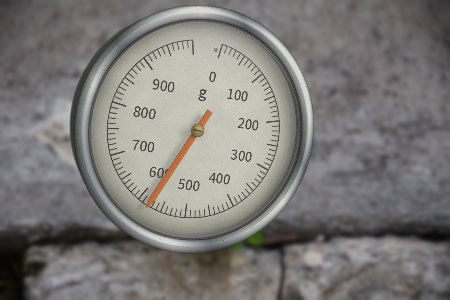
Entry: 580 g
